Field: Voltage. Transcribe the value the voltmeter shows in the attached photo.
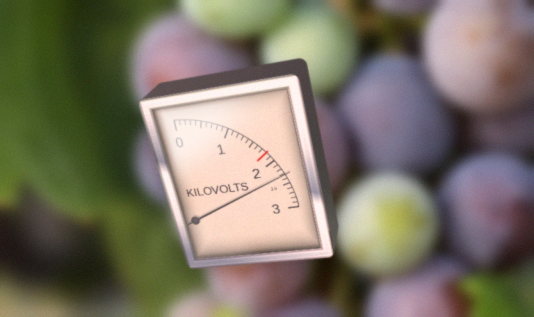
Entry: 2.3 kV
